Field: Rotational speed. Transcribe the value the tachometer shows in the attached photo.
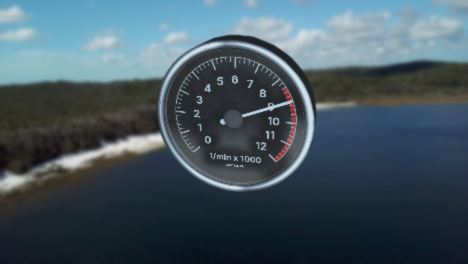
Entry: 9000 rpm
